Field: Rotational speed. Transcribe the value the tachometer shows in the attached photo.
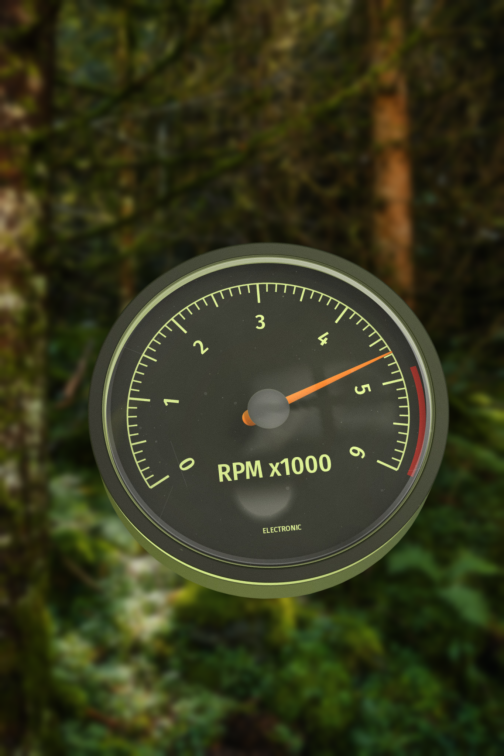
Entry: 4700 rpm
